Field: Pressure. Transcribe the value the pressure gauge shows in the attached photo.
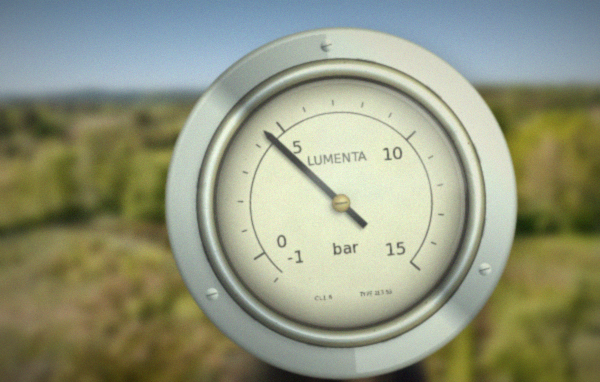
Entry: 4.5 bar
